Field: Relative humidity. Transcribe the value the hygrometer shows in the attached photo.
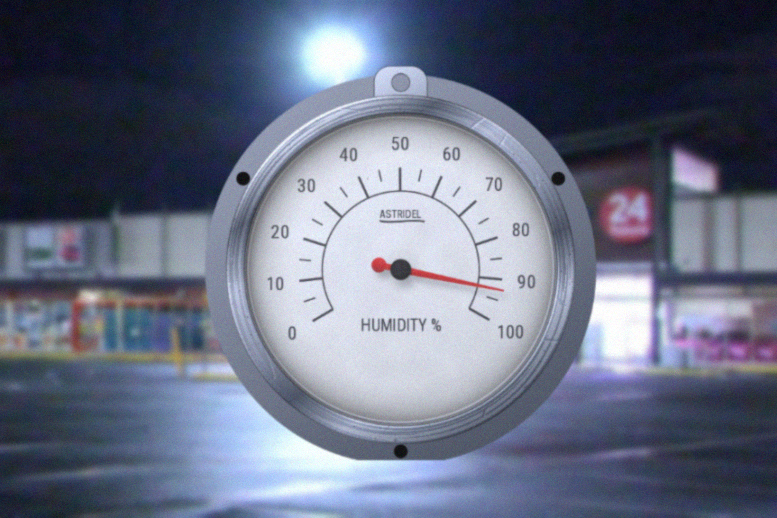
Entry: 92.5 %
